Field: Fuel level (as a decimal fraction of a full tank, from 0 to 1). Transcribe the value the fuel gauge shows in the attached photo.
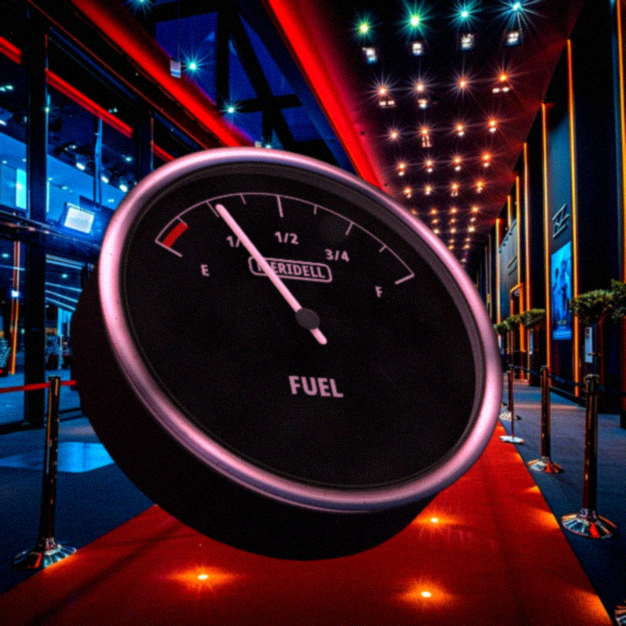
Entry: 0.25
